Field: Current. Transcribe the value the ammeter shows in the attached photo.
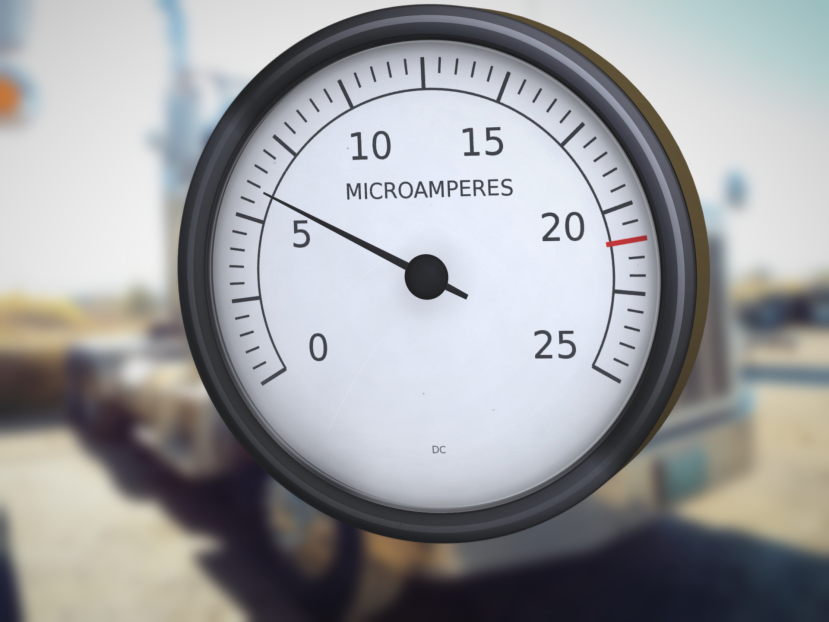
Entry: 6 µA
